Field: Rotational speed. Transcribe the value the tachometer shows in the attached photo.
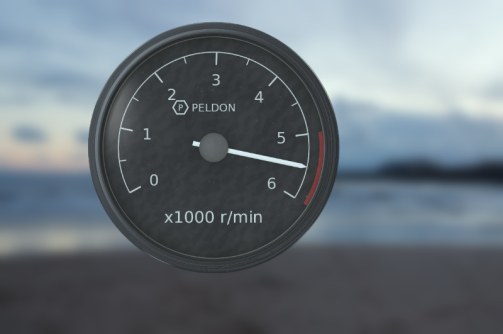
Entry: 5500 rpm
